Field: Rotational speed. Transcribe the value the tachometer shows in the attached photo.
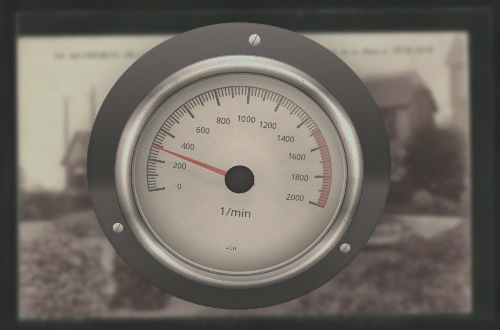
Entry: 300 rpm
